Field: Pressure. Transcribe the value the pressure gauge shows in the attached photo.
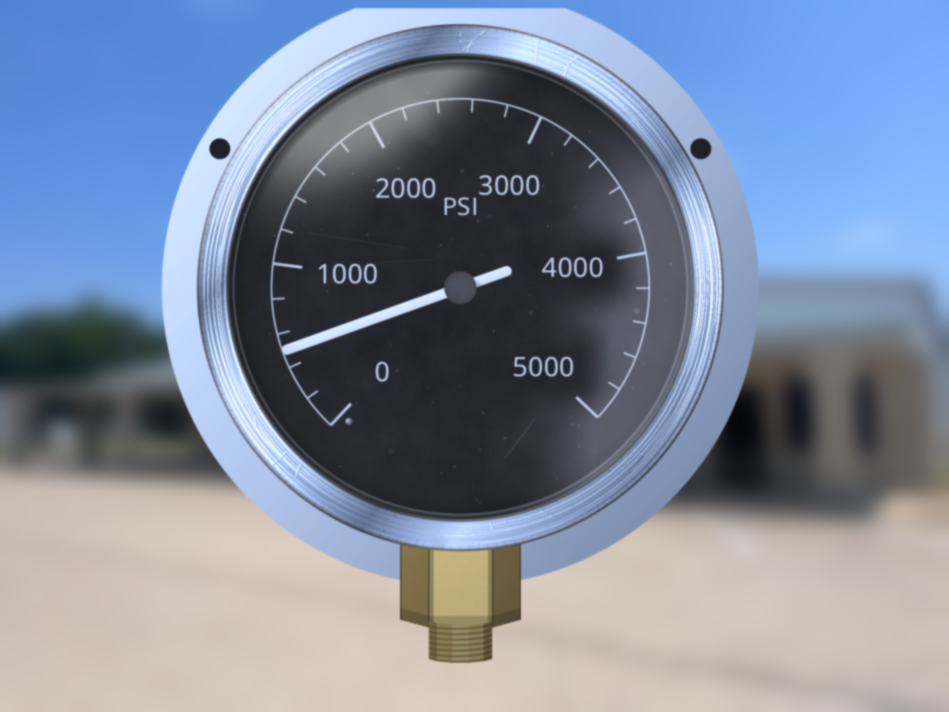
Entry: 500 psi
